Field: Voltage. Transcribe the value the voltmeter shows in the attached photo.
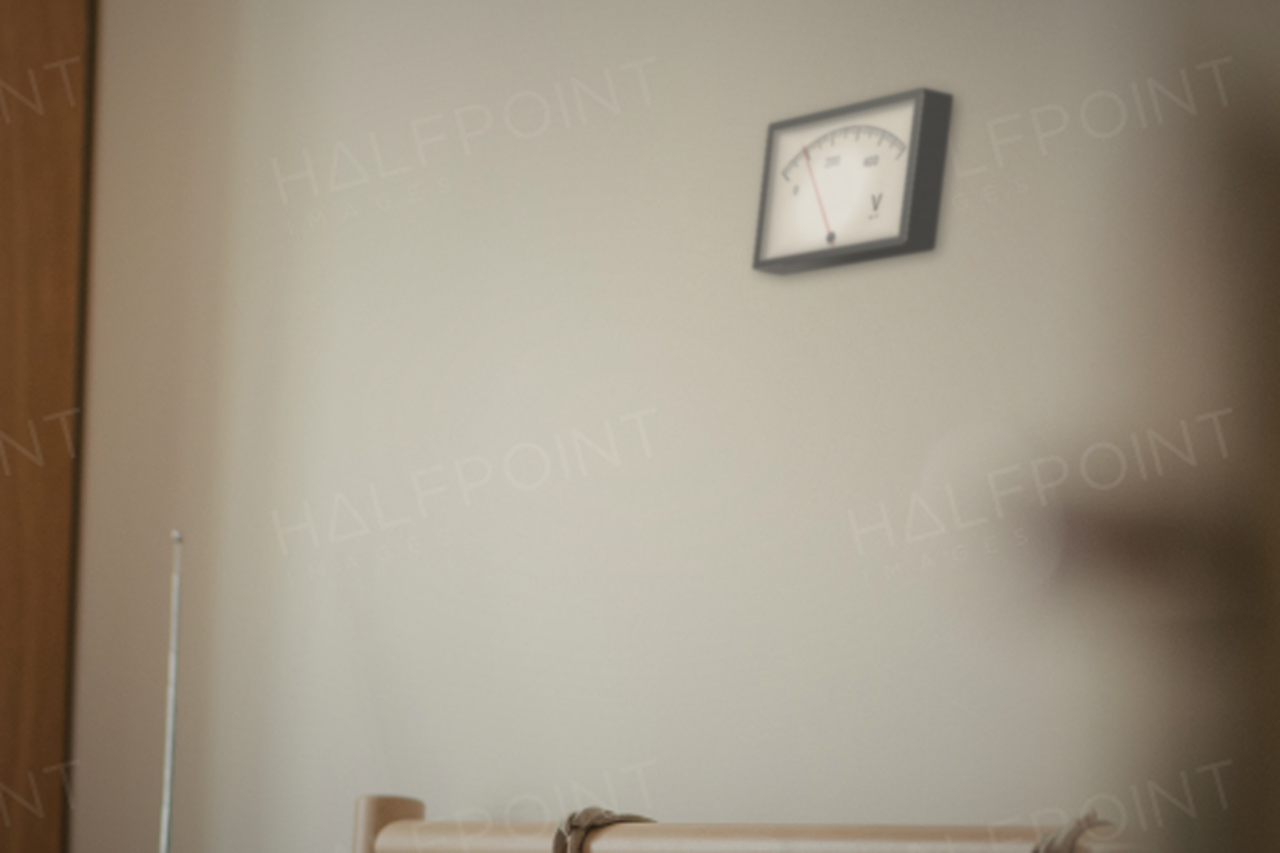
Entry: 100 V
